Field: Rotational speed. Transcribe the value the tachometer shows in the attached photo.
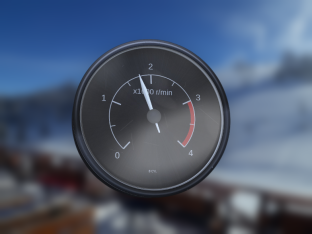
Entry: 1750 rpm
